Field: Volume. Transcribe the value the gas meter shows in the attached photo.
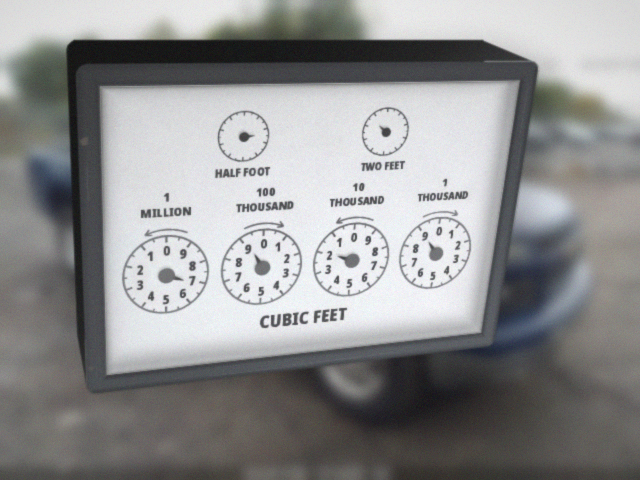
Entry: 691900 ft³
